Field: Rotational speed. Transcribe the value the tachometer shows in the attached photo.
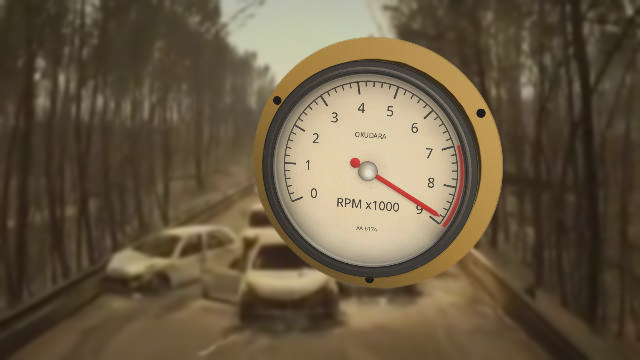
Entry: 8800 rpm
